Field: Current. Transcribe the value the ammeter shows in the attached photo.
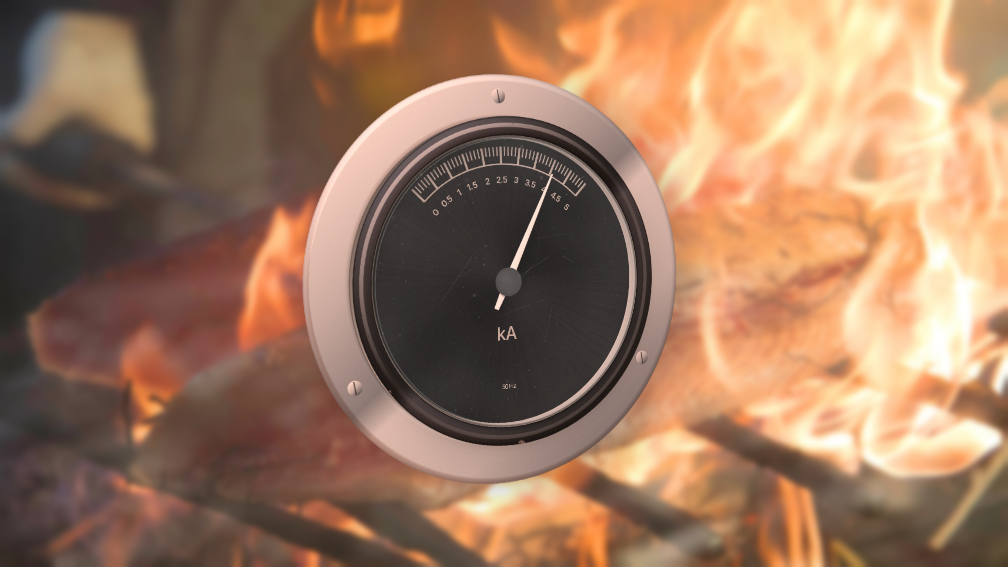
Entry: 4 kA
